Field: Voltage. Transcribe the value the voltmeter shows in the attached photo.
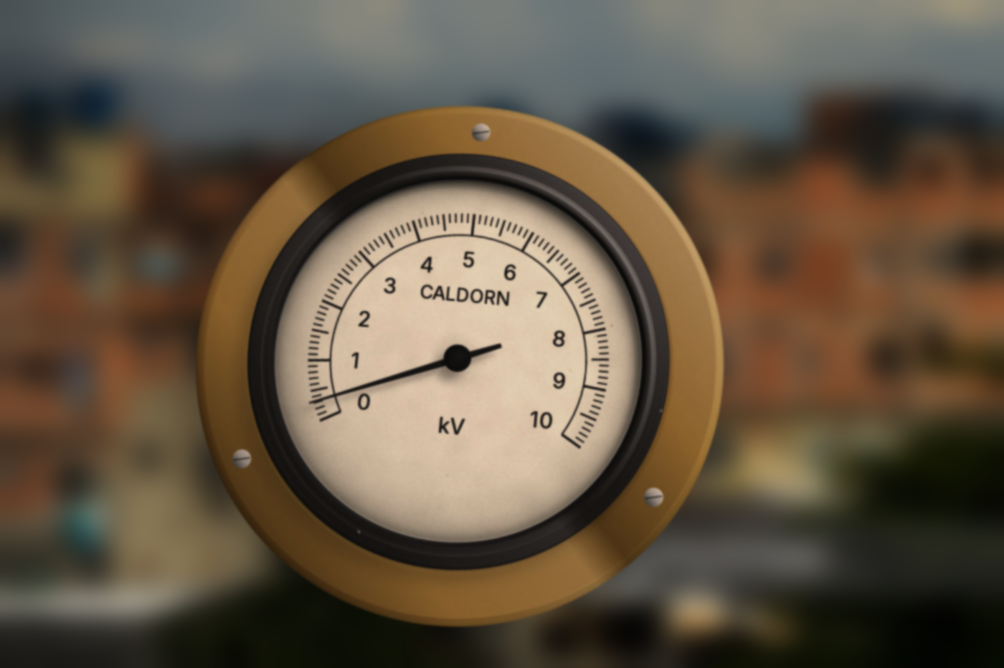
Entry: 0.3 kV
